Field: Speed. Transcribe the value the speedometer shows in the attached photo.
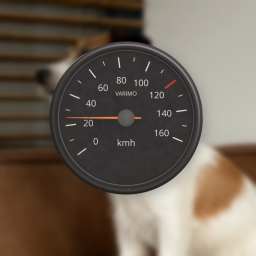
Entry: 25 km/h
